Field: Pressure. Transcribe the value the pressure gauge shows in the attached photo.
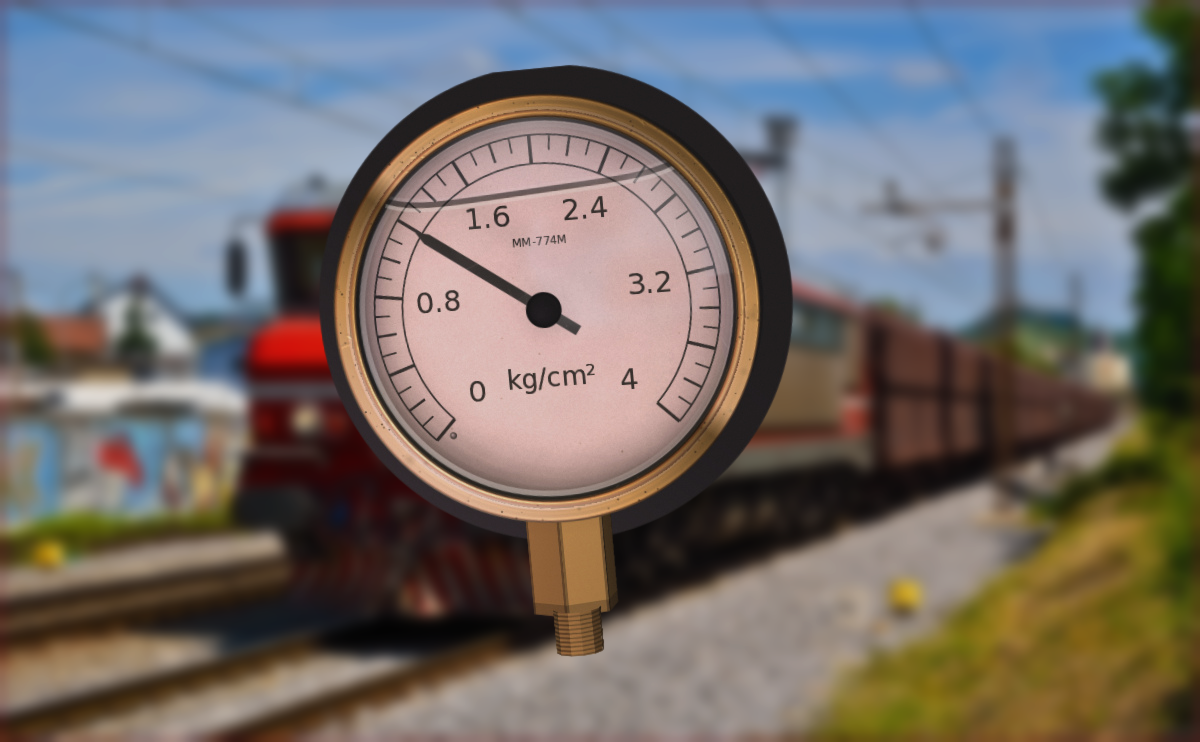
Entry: 1.2 kg/cm²
